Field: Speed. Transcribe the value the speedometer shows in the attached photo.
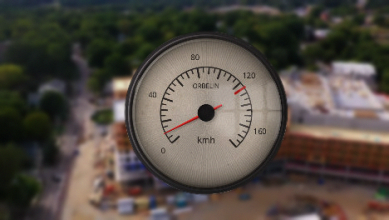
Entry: 10 km/h
